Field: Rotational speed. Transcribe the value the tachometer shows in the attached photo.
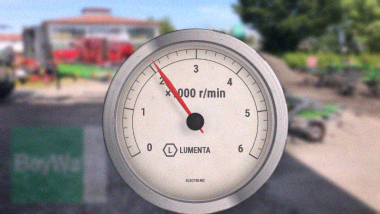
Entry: 2100 rpm
